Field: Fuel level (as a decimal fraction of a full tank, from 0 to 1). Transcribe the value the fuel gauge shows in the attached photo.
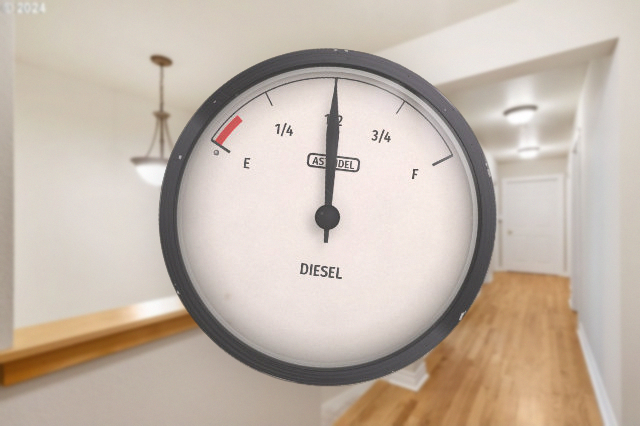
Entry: 0.5
